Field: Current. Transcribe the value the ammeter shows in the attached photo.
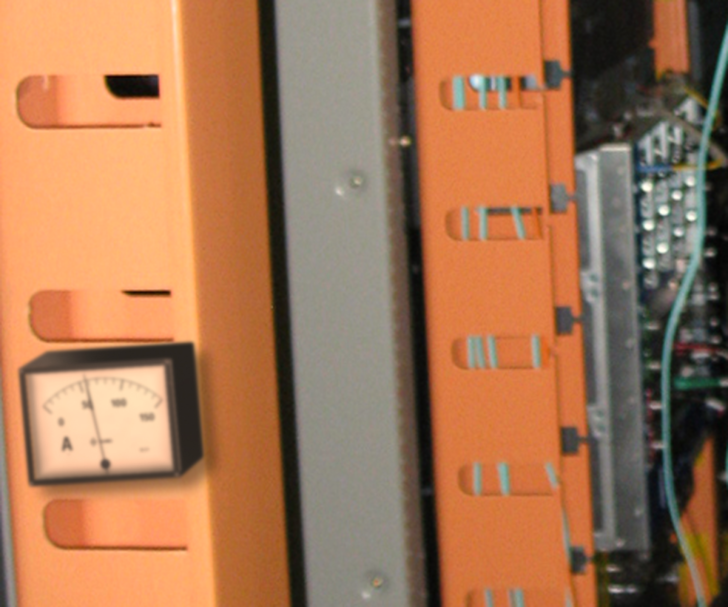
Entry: 60 A
